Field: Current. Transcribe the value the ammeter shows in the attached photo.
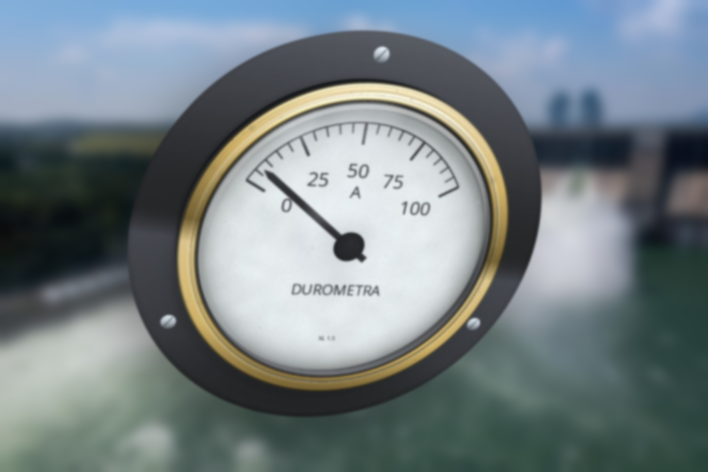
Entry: 7.5 A
